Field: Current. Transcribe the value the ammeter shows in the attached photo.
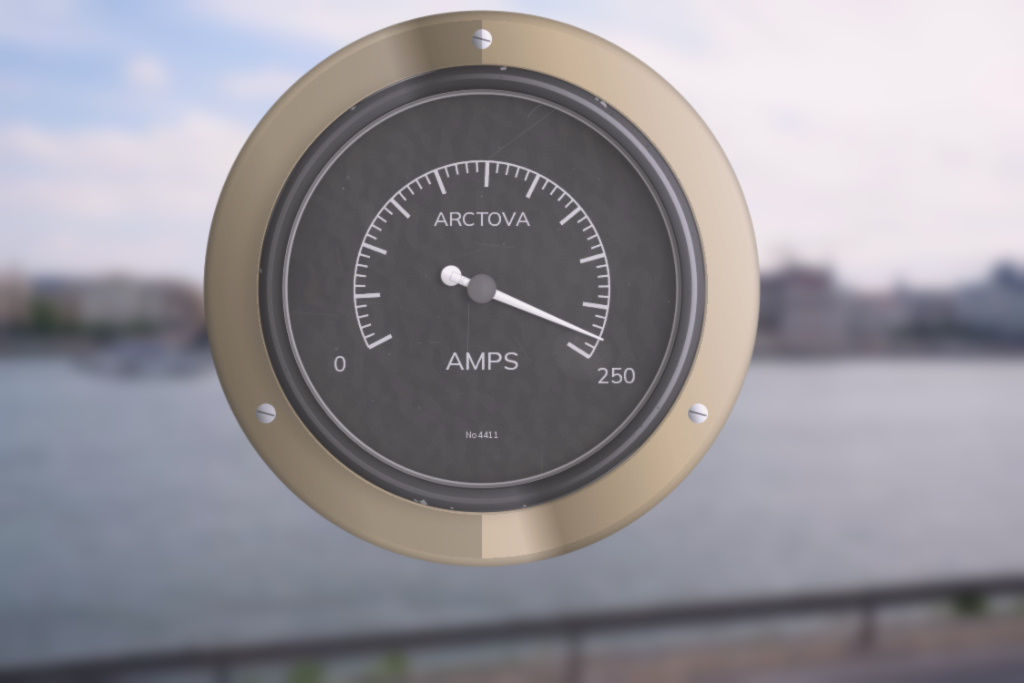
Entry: 240 A
